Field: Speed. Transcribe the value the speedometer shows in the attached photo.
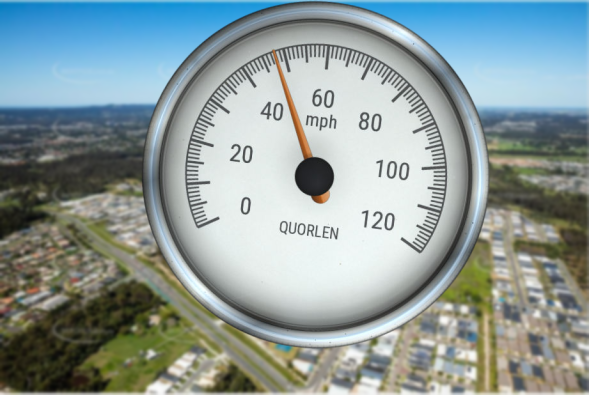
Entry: 48 mph
